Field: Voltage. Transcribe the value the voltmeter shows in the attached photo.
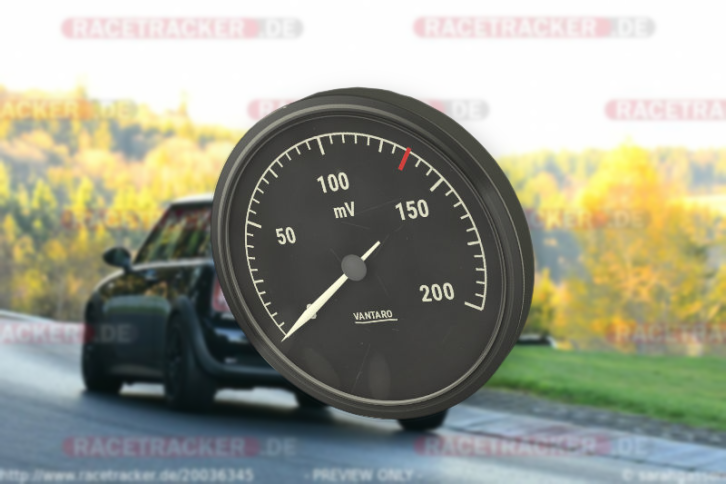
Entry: 0 mV
